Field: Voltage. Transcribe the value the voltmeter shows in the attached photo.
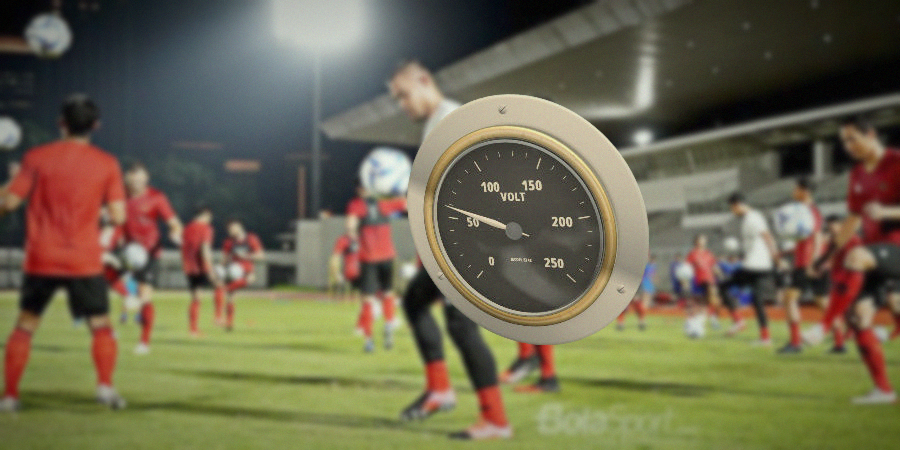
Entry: 60 V
